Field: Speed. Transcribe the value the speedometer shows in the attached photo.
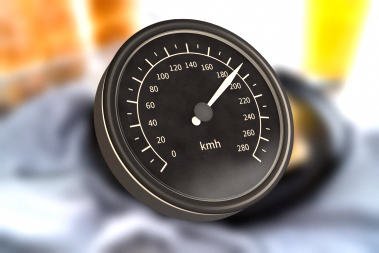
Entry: 190 km/h
